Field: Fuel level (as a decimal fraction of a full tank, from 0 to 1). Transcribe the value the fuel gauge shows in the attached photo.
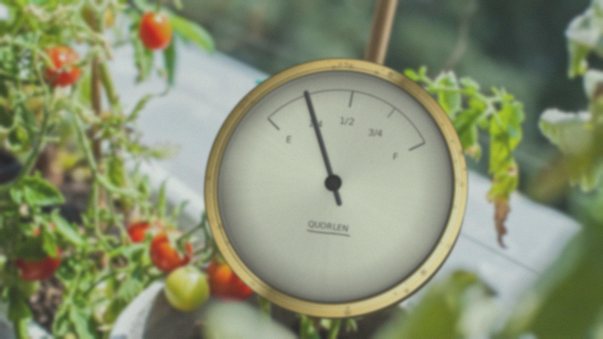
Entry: 0.25
